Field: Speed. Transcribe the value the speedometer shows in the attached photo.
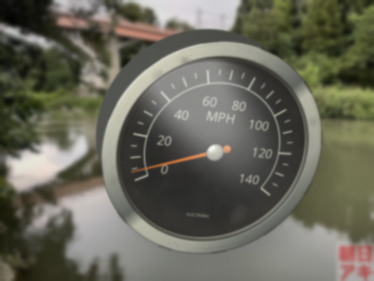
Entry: 5 mph
